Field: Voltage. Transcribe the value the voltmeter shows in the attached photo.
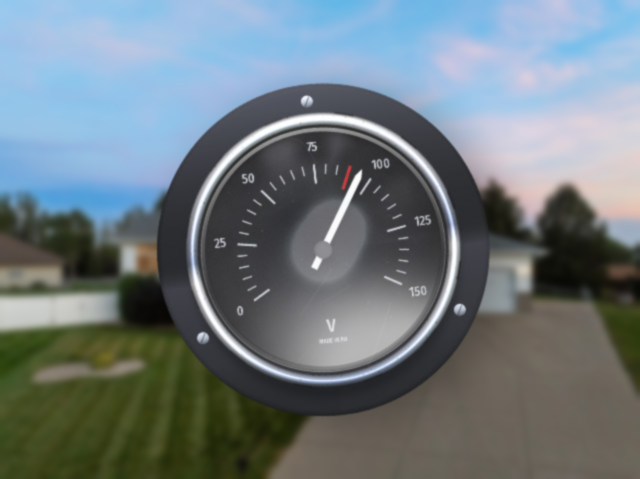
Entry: 95 V
